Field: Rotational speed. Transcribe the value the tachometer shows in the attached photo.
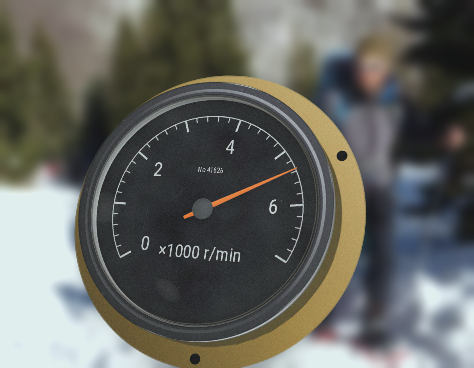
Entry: 5400 rpm
